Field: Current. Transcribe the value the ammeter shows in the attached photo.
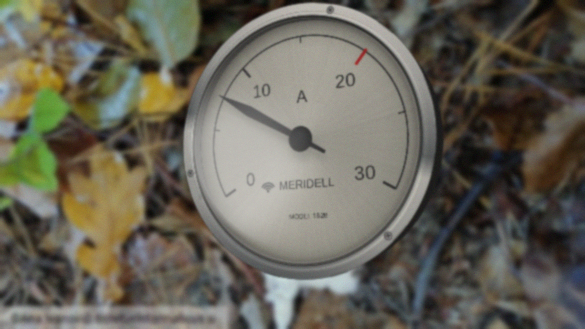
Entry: 7.5 A
